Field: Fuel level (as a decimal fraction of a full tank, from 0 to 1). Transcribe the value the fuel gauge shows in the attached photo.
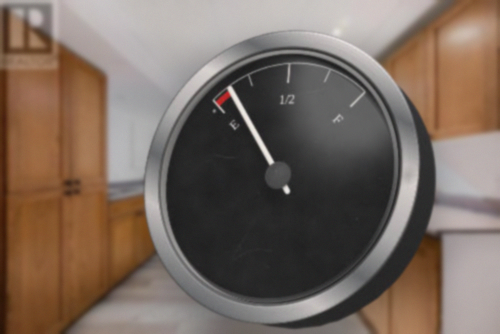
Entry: 0.125
